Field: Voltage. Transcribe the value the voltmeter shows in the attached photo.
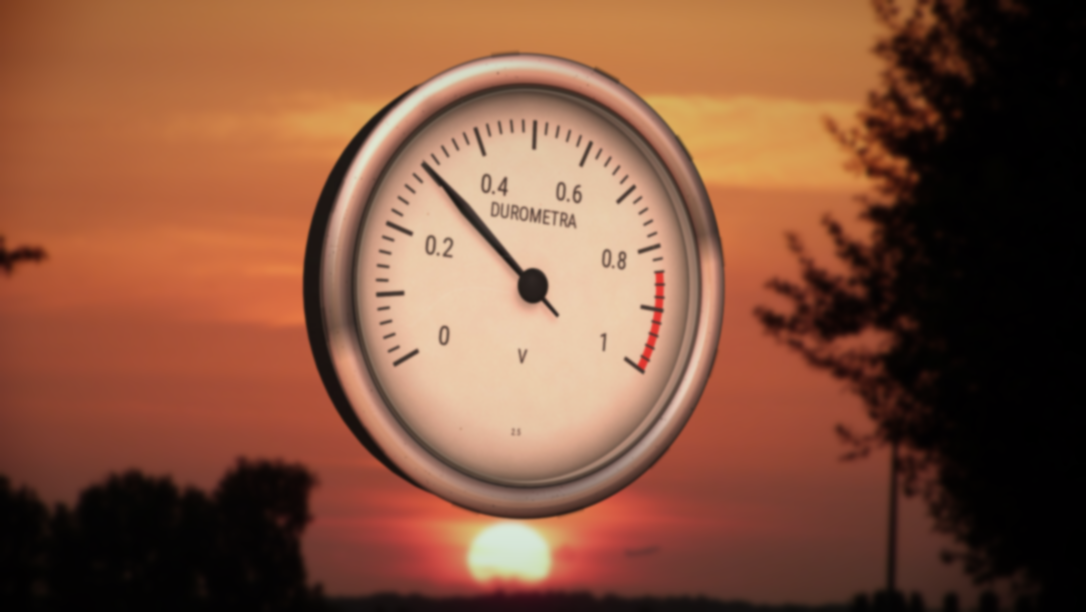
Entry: 0.3 V
